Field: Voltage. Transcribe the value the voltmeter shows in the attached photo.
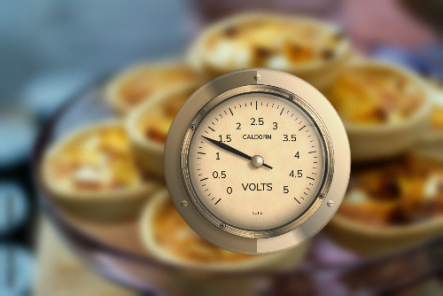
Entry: 1.3 V
